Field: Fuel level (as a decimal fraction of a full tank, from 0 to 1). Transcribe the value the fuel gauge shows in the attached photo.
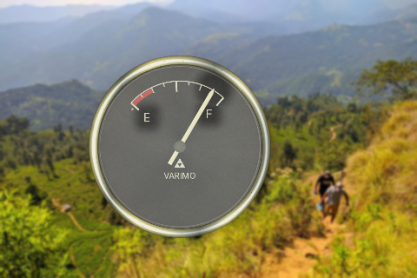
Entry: 0.875
